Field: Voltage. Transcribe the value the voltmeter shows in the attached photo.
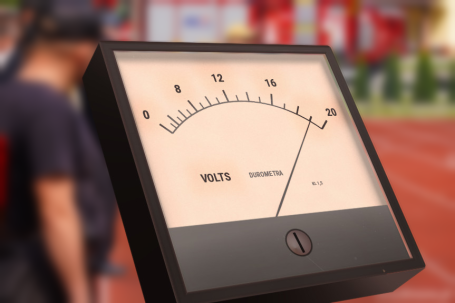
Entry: 19 V
